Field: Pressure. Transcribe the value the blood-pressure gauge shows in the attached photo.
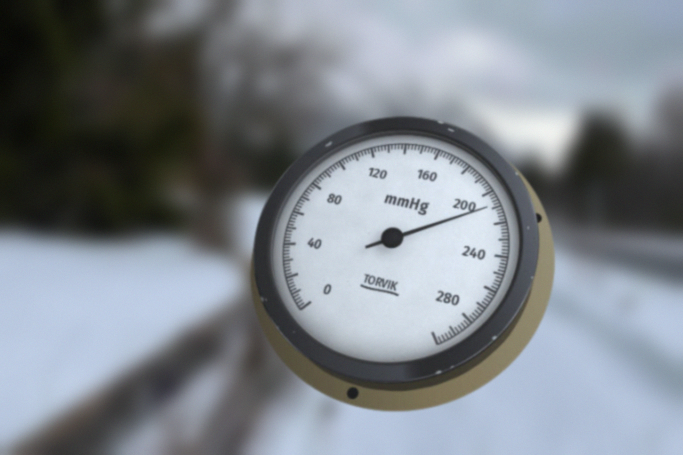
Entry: 210 mmHg
